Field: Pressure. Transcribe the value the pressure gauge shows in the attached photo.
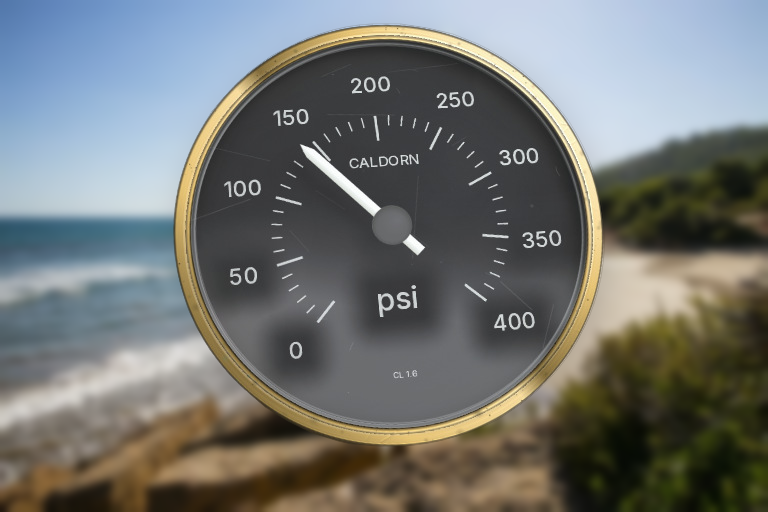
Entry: 140 psi
